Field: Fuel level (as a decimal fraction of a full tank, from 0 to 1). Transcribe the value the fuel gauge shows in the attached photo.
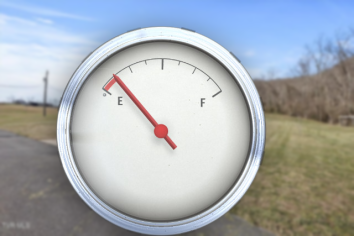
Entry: 0.125
